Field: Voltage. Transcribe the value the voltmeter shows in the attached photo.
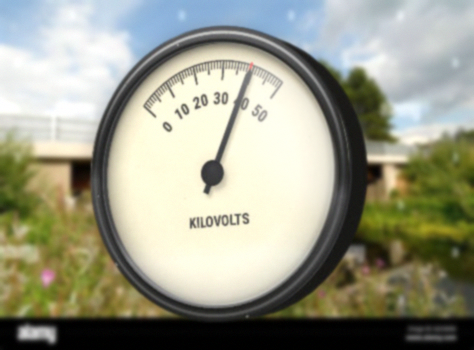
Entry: 40 kV
